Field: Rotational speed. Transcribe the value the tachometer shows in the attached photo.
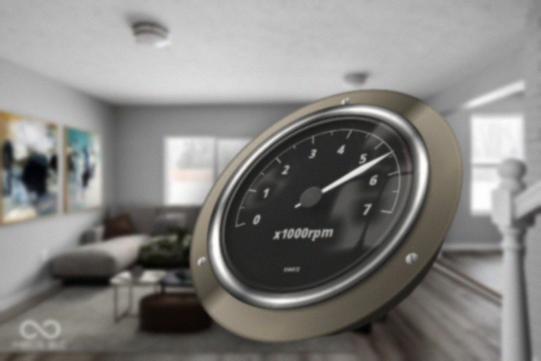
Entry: 5500 rpm
